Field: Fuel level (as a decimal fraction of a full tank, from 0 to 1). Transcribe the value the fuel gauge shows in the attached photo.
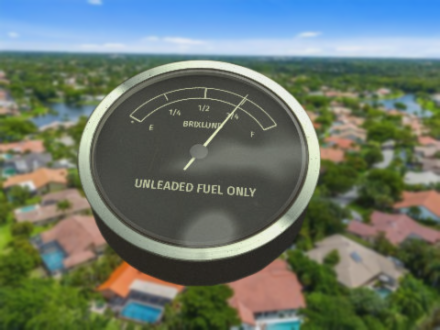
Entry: 0.75
